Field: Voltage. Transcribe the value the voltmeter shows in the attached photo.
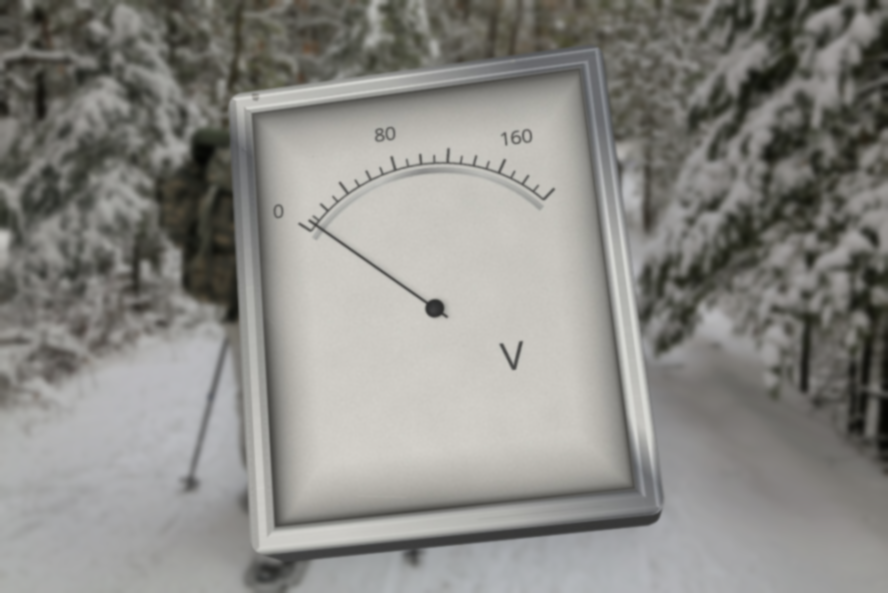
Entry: 5 V
